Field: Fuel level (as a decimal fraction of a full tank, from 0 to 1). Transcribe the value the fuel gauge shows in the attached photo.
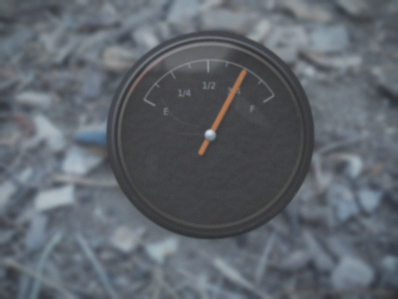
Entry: 0.75
